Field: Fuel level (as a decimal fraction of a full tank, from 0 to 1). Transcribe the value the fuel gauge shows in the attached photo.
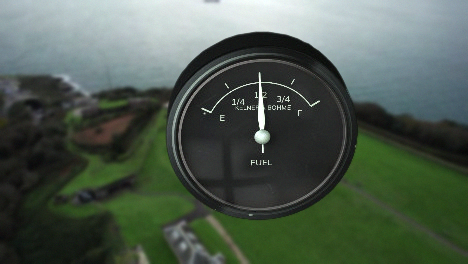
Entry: 0.5
